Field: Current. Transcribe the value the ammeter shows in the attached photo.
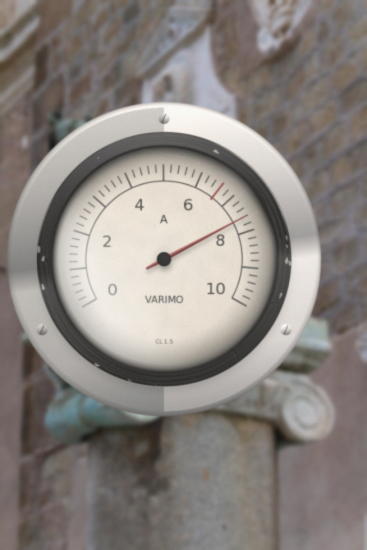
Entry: 7.6 A
